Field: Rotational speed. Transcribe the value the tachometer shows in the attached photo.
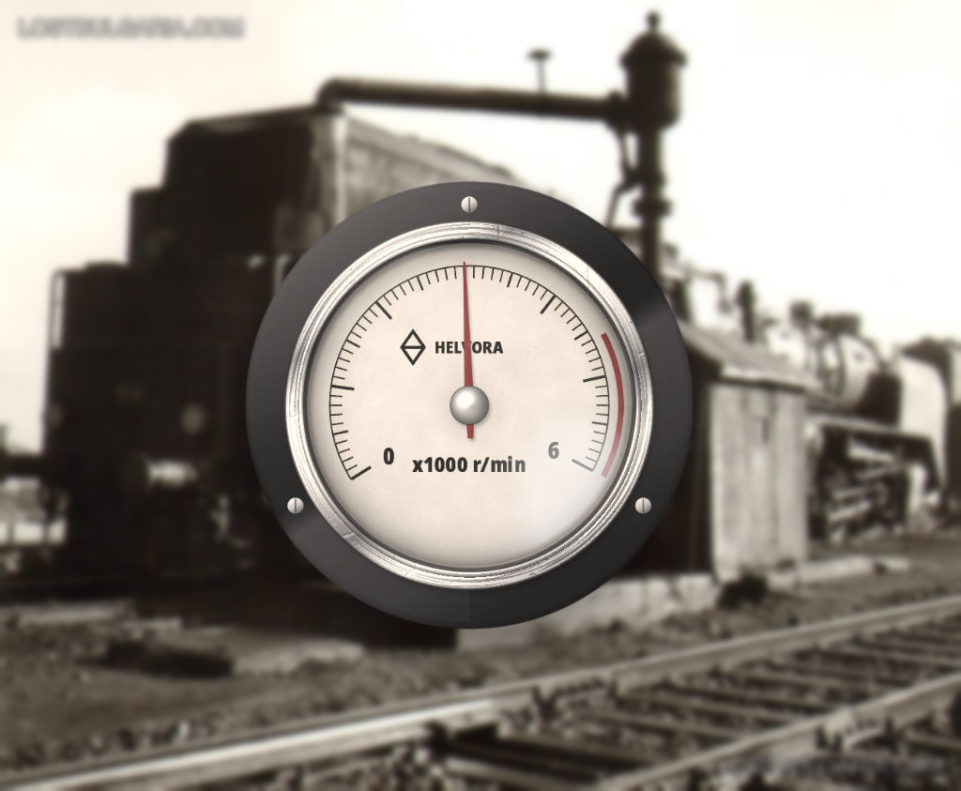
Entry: 3000 rpm
